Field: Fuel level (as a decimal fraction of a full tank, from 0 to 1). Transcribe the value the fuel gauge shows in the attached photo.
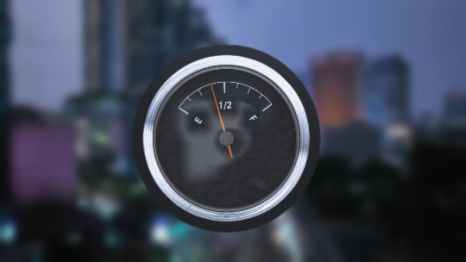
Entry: 0.375
